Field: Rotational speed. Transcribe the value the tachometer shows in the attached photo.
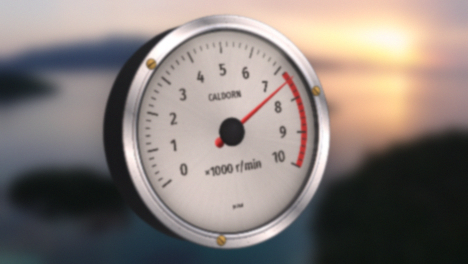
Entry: 7400 rpm
